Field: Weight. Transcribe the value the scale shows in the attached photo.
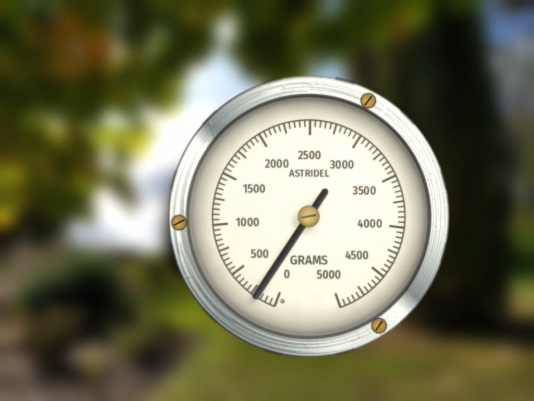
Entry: 200 g
